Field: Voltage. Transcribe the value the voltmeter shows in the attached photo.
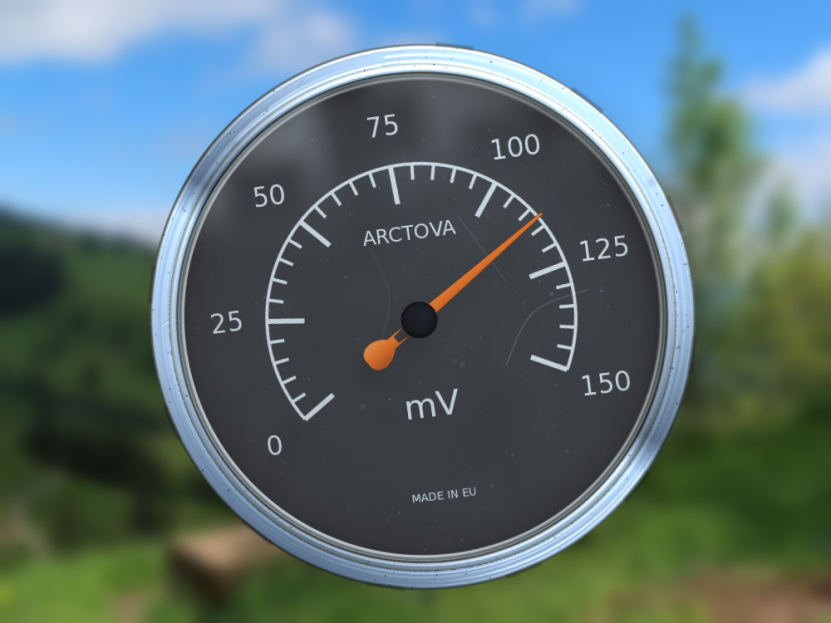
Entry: 112.5 mV
